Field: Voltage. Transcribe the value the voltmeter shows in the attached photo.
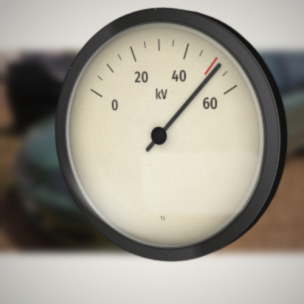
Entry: 52.5 kV
